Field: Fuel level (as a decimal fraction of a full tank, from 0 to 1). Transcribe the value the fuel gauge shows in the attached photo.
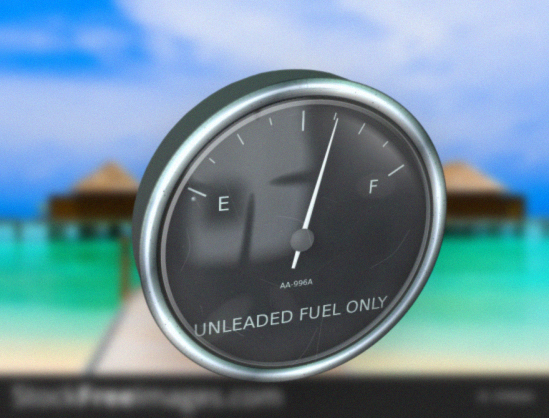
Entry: 0.625
